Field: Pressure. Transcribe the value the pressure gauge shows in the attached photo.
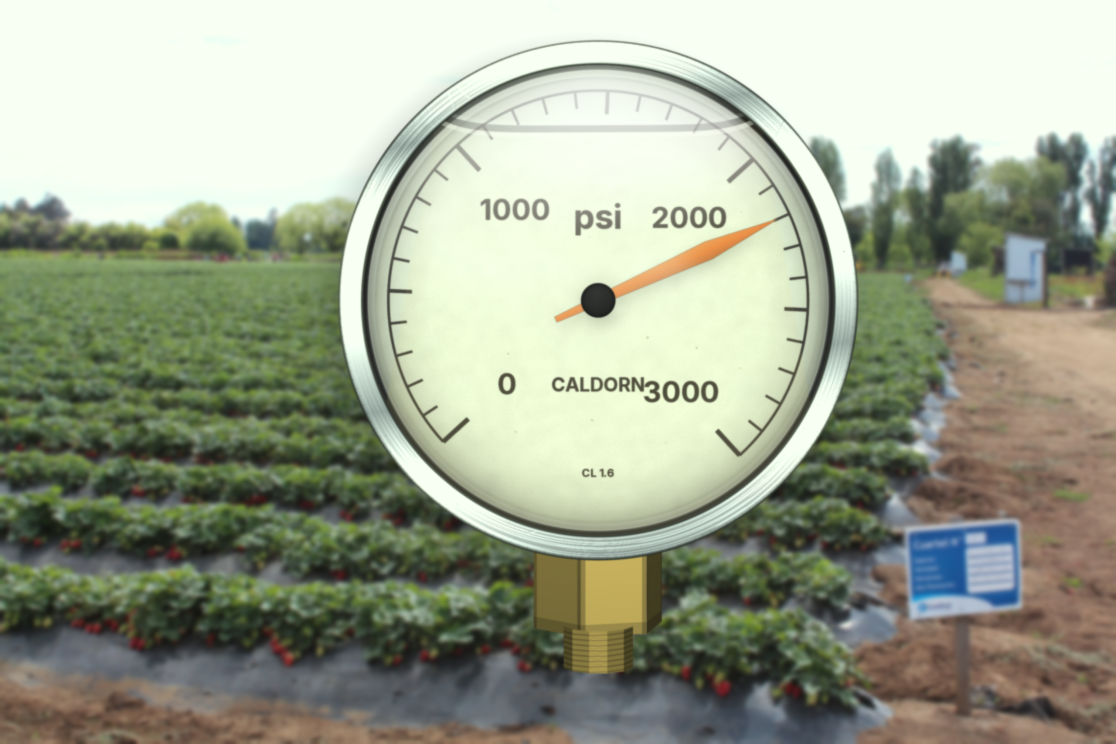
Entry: 2200 psi
